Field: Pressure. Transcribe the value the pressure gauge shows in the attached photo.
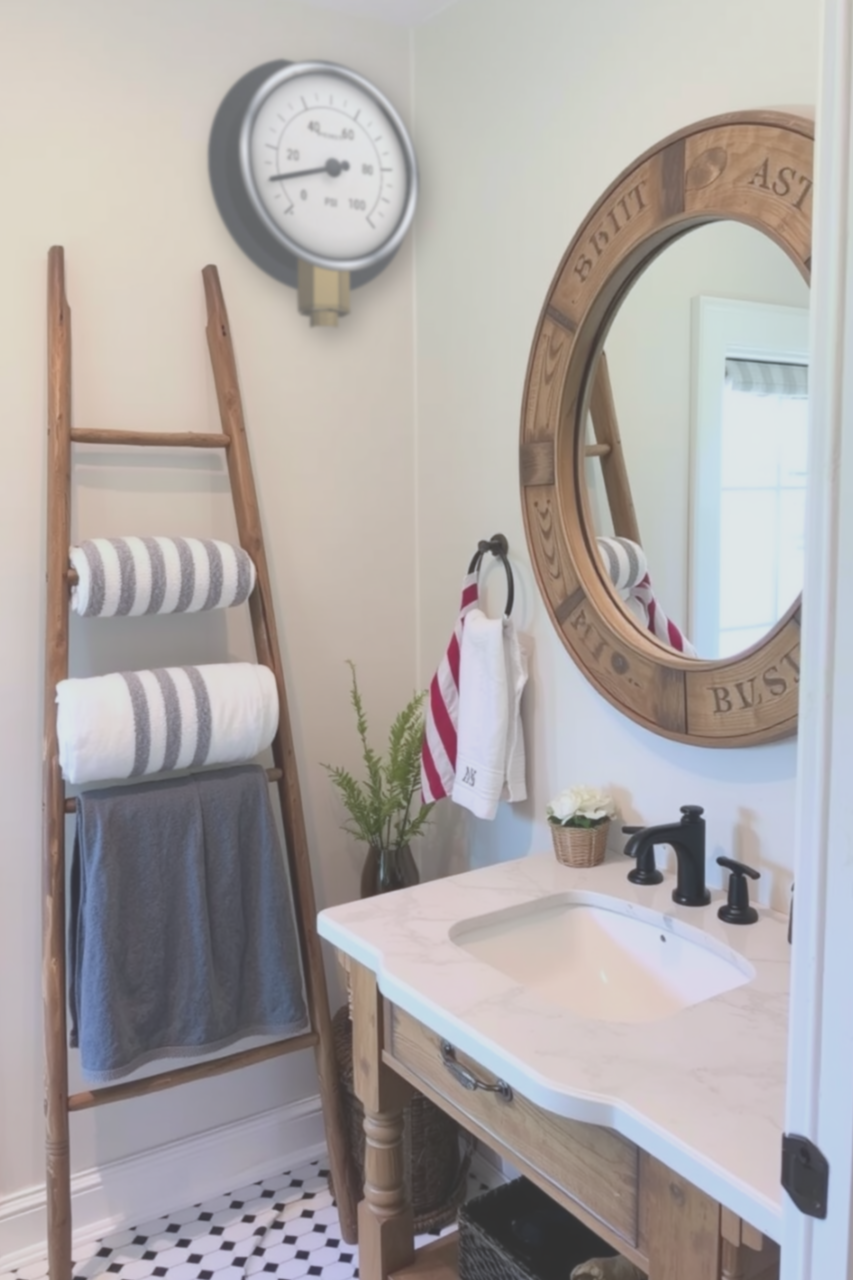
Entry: 10 psi
